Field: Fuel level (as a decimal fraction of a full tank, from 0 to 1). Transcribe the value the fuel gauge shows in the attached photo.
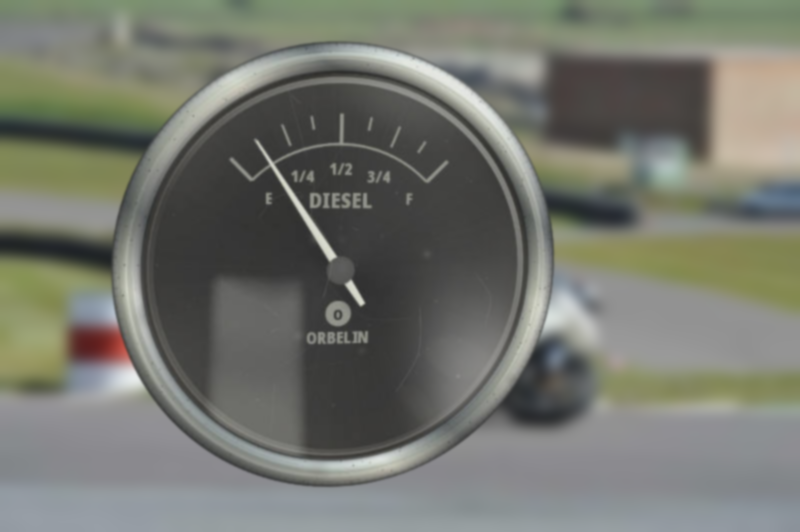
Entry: 0.125
